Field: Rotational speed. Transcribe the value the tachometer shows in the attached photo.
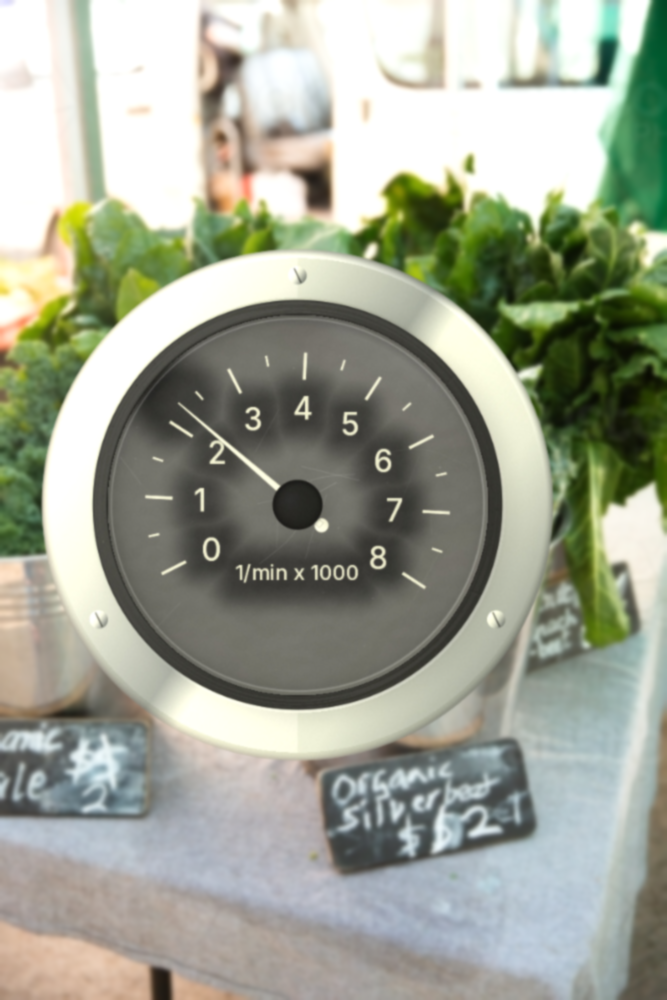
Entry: 2250 rpm
